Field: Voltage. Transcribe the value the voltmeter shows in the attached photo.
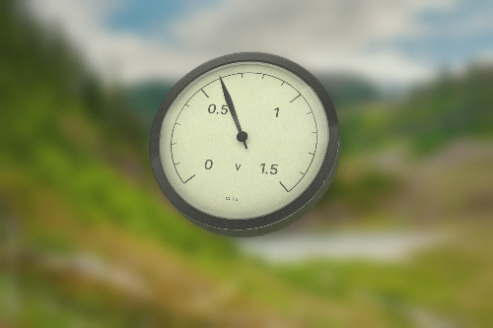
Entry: 0.6 V
